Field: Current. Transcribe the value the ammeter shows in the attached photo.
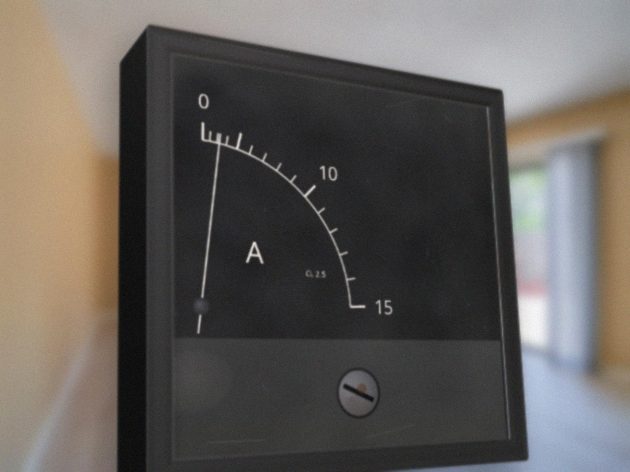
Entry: 3 A
